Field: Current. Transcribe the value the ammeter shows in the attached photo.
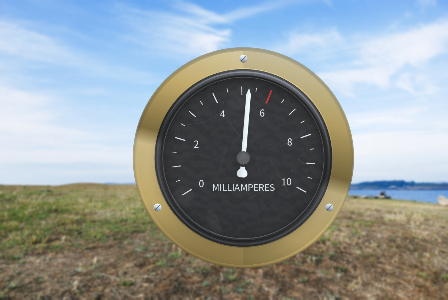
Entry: 5.25 mA
